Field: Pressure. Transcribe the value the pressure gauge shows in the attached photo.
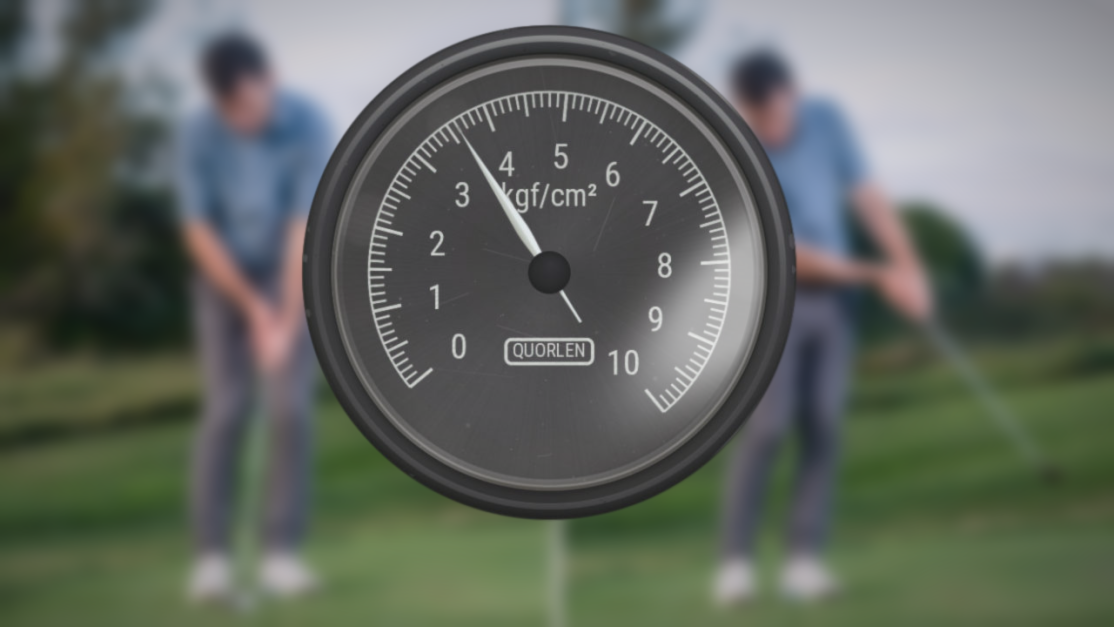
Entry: 3.6 kg/cm²
